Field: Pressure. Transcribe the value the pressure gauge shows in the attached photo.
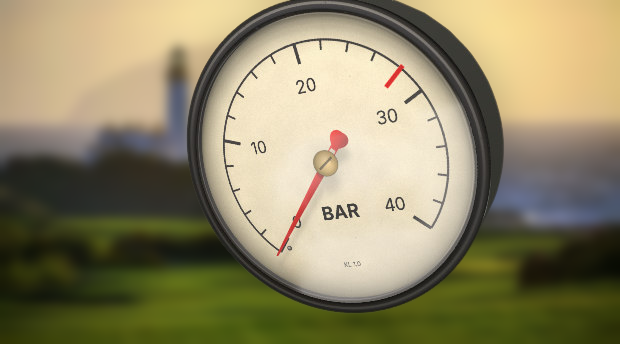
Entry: 0 bar
